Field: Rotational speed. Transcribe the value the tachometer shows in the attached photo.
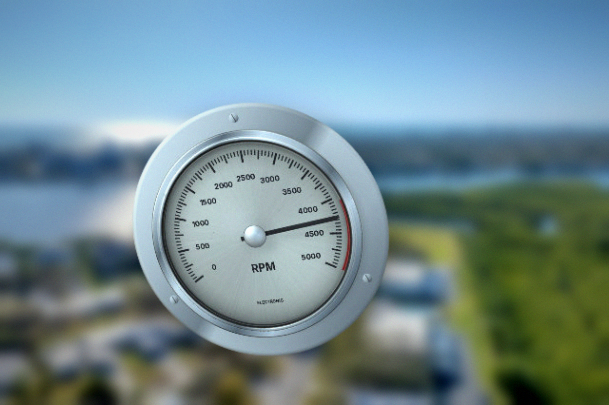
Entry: 4250 rpm
